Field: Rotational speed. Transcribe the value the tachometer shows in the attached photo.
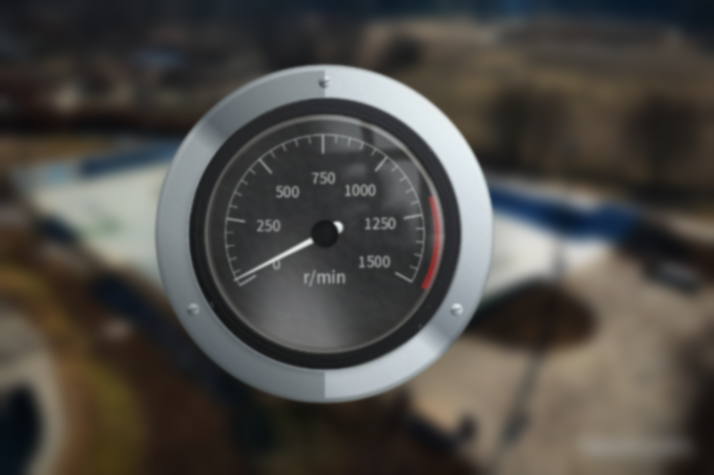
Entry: 25 rpm
